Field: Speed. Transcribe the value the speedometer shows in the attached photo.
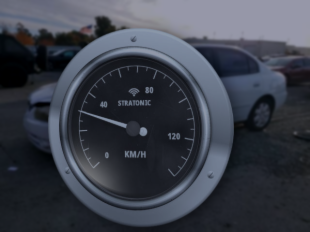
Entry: 30 km/h
